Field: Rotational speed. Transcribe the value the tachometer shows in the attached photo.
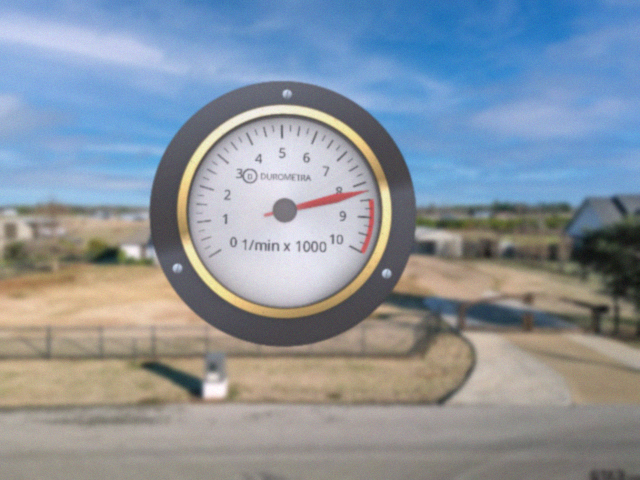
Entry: 8250 rpm
